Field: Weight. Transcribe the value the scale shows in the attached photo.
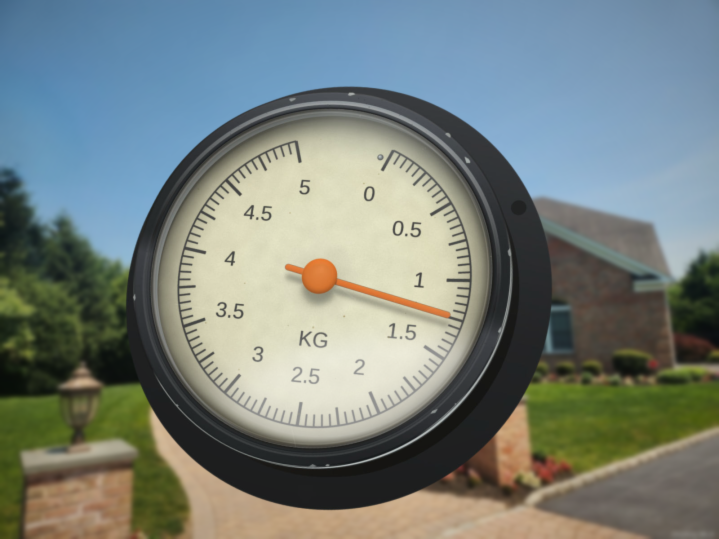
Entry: 1.25 kg
